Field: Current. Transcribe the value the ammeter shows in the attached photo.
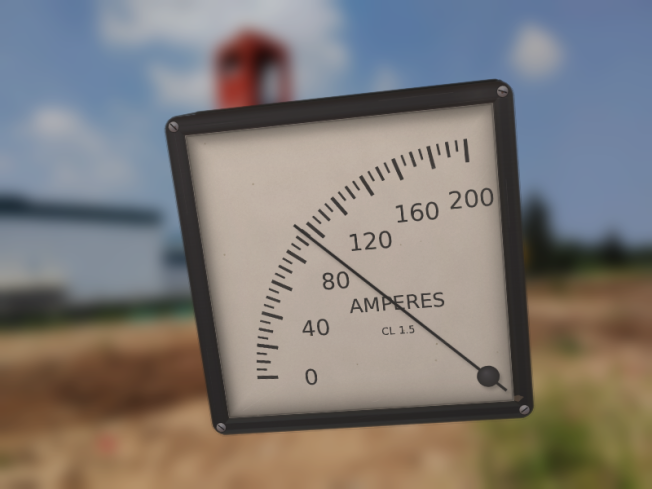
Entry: 95 A
